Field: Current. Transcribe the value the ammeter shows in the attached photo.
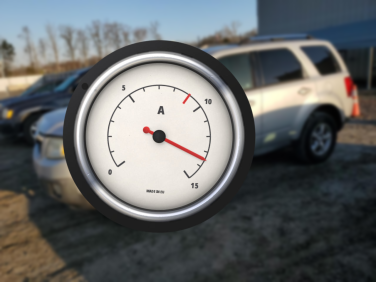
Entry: 13.5 A
